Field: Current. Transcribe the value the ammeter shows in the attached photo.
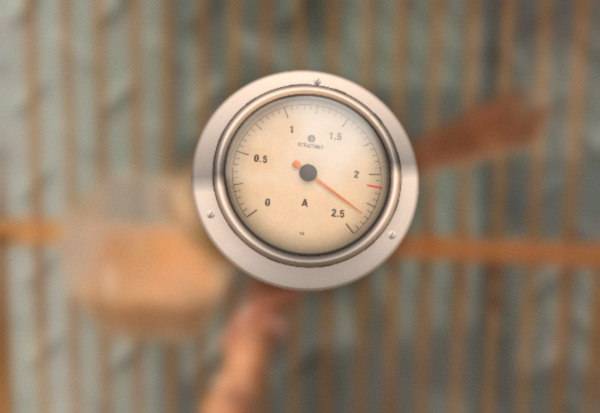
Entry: 2.35 A
